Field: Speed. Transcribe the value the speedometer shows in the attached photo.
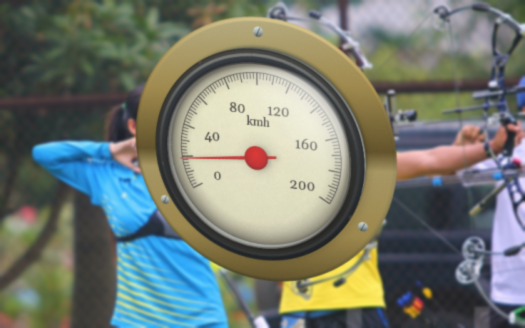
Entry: 20 km/h
